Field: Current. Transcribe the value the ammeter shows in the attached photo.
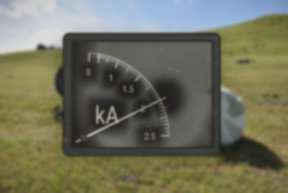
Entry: 2 kA
